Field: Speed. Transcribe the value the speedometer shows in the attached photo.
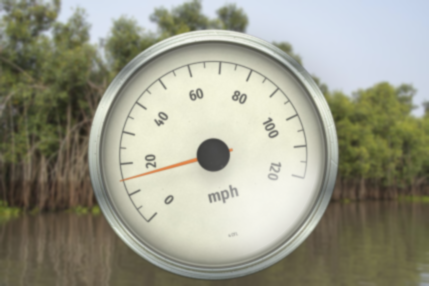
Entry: 15 mph
